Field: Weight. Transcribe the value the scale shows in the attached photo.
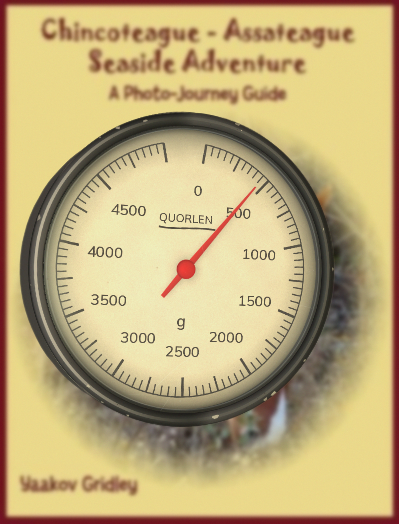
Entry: 450 g
